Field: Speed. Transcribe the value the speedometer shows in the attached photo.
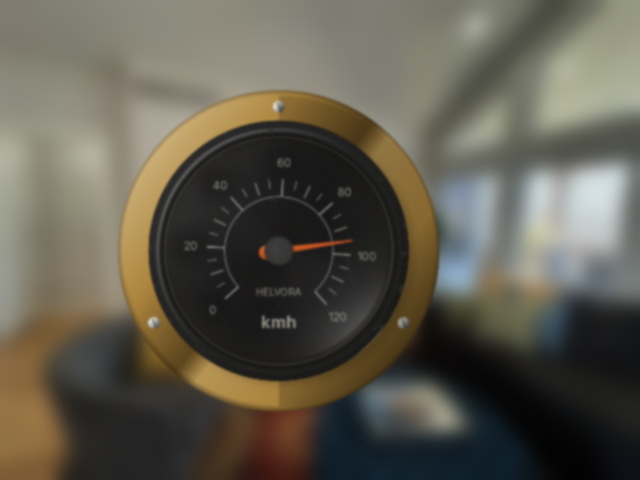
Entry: 95 km/h
